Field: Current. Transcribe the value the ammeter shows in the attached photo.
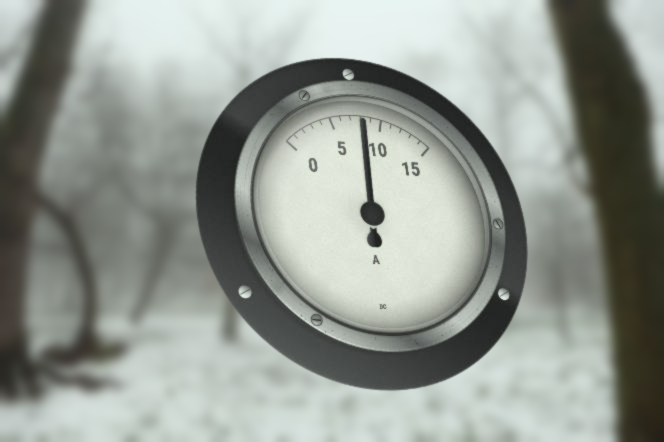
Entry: 8 A
